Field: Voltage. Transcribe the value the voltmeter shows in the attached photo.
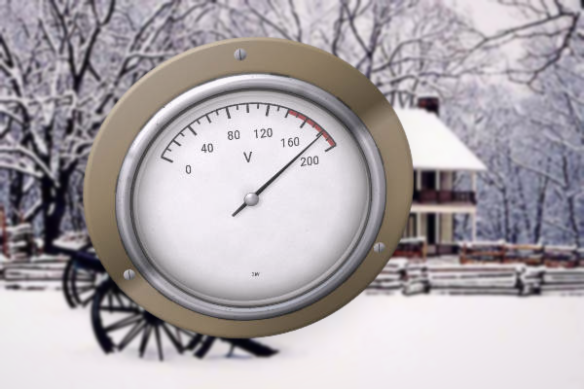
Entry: 180 V
